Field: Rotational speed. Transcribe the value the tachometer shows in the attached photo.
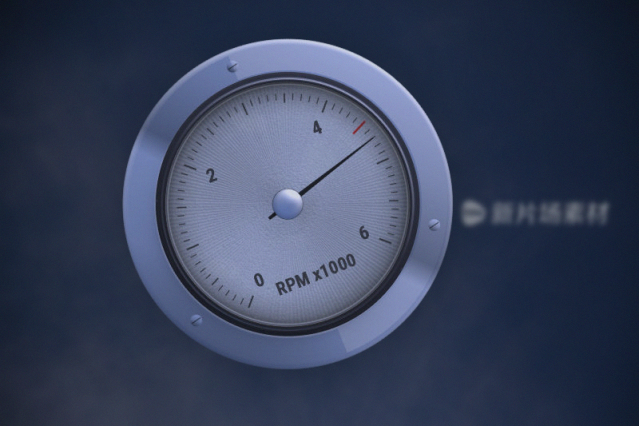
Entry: 4700 rpm
